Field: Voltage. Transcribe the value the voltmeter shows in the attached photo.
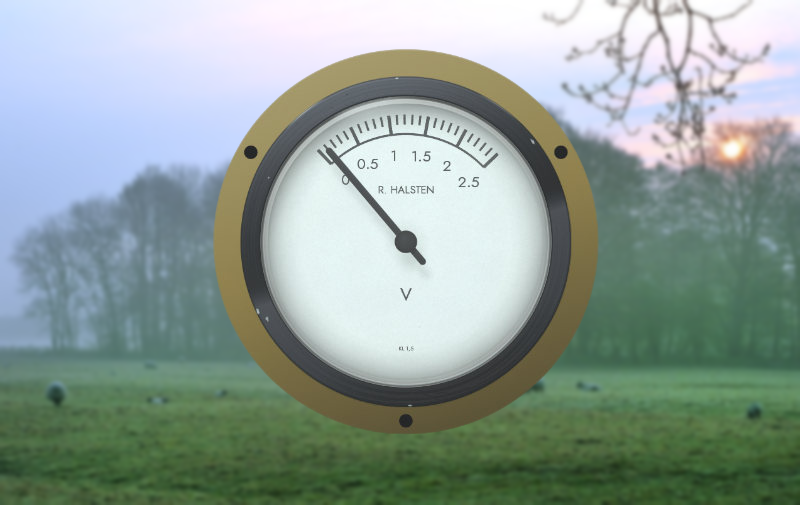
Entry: 0.1 V
